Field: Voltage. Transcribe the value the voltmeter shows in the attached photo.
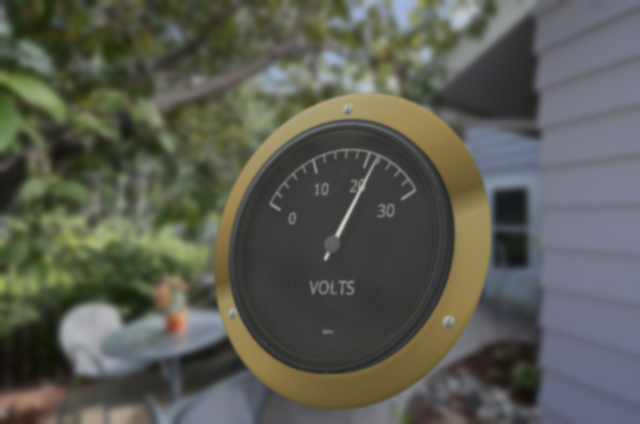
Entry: 22 V
